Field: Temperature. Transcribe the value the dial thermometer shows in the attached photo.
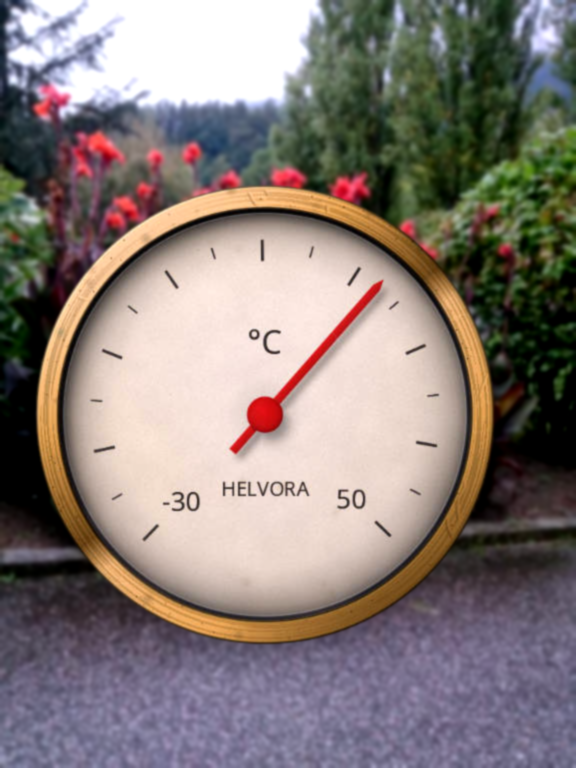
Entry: 22.5 °C
